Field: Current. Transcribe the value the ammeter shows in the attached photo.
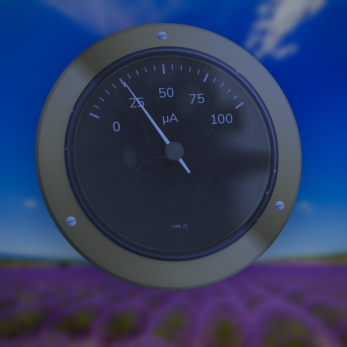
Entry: 25 µA
